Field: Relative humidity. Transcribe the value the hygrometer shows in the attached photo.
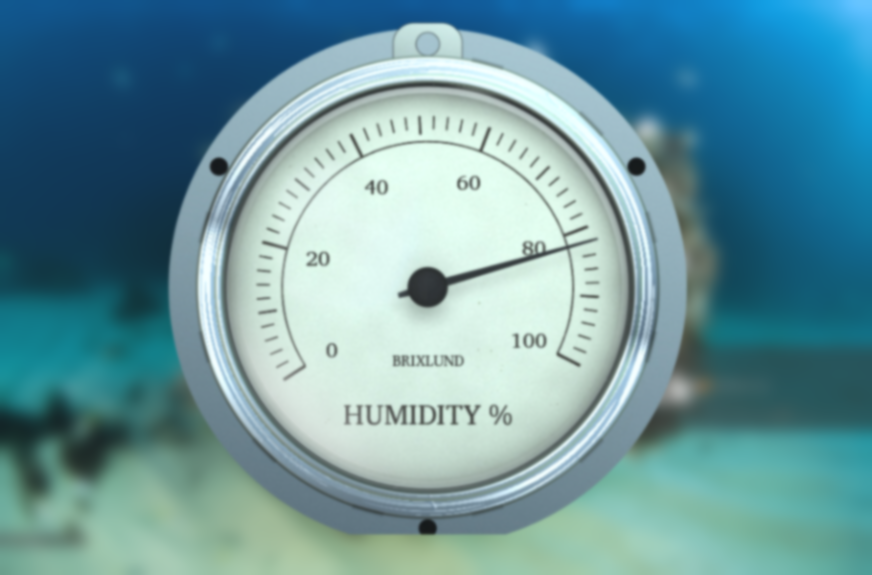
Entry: 82 %
